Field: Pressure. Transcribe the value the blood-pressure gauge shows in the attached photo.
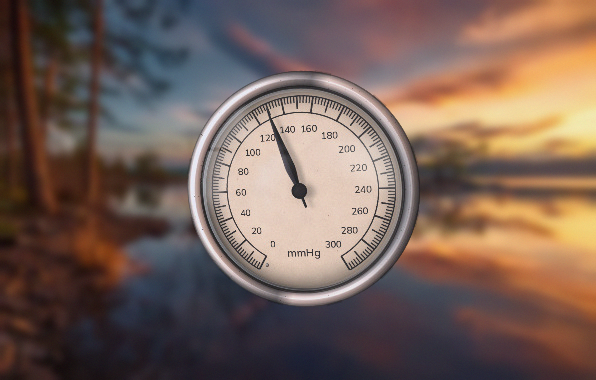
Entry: 130 mmHg
